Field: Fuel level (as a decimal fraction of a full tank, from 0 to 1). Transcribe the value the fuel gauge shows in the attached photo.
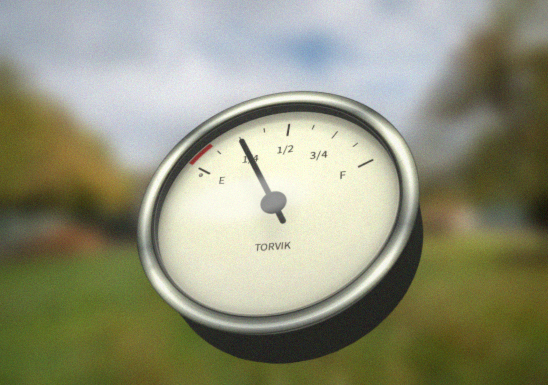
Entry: 0.25
